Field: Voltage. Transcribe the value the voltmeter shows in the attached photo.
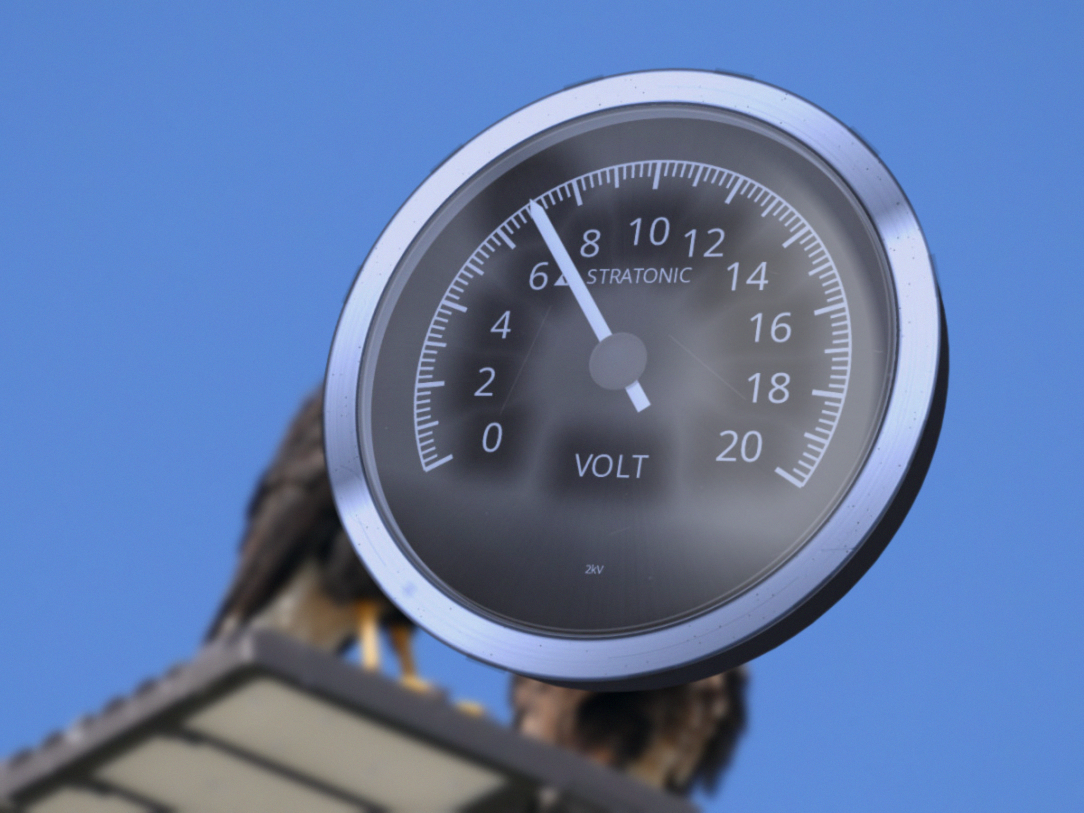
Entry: 7 V
